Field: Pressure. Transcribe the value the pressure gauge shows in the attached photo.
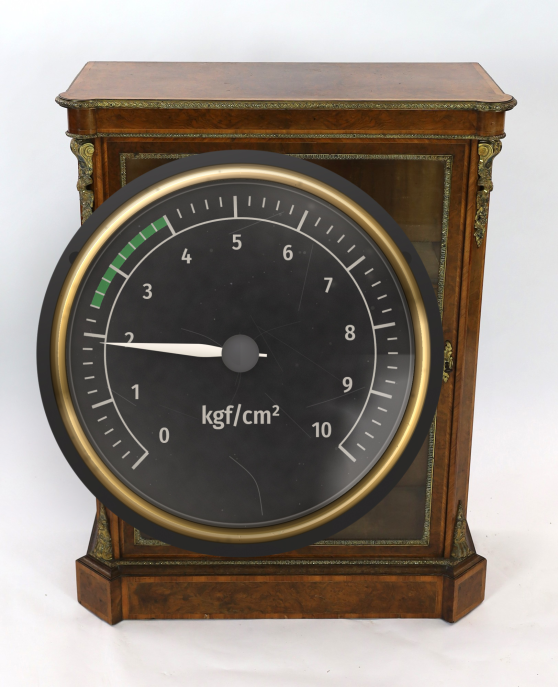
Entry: 1.9 kg/cm²
